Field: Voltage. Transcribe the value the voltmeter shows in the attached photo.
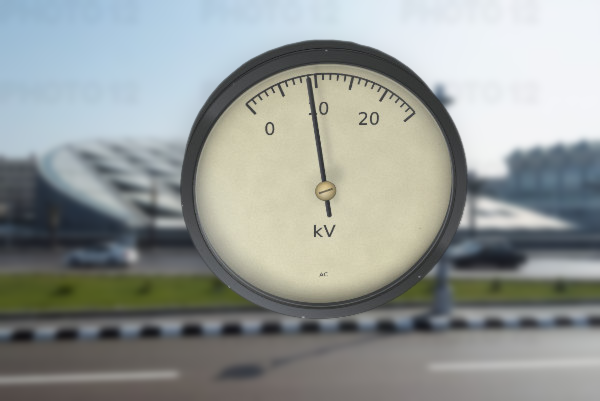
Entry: 9 kV
